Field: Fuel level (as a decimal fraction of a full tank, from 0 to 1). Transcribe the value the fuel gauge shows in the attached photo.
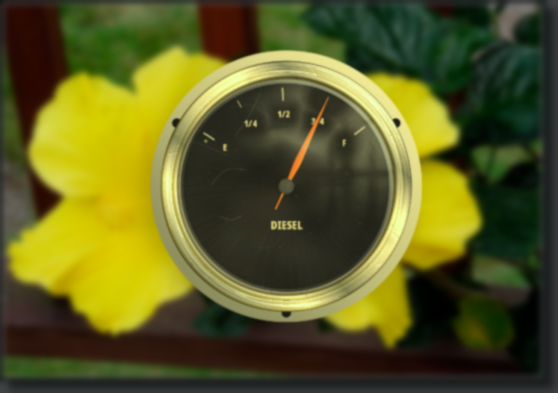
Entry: 0.75
